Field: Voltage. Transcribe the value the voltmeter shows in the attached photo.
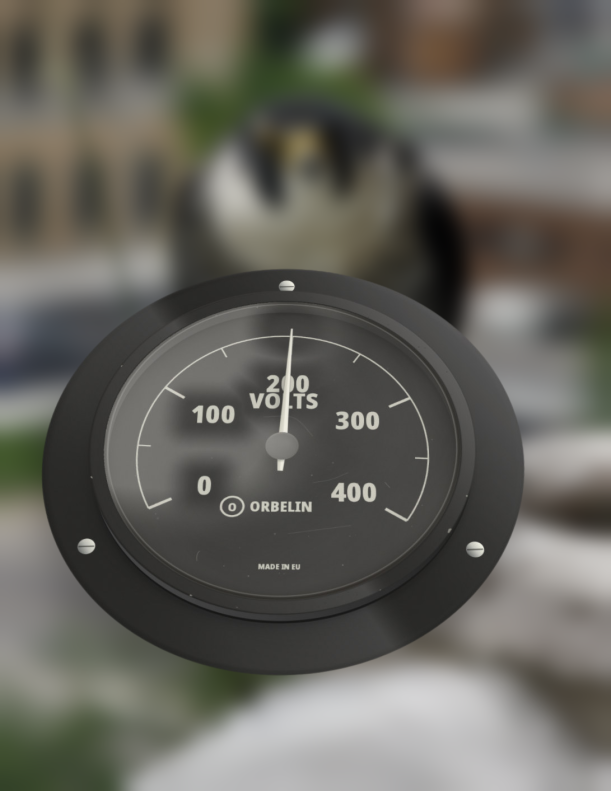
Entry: 200 V
